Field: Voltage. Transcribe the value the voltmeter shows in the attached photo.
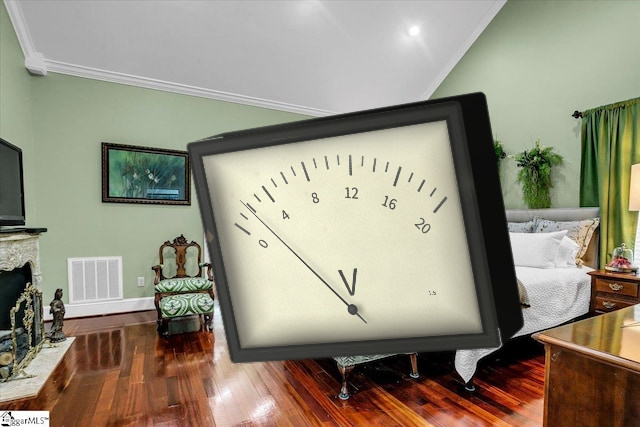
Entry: 2 V
